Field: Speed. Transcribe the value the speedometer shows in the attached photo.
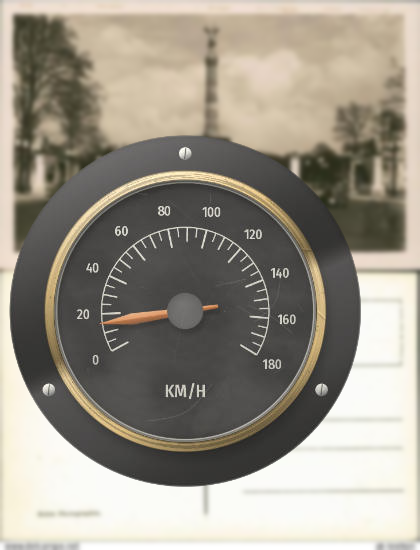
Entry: 15 km/h
